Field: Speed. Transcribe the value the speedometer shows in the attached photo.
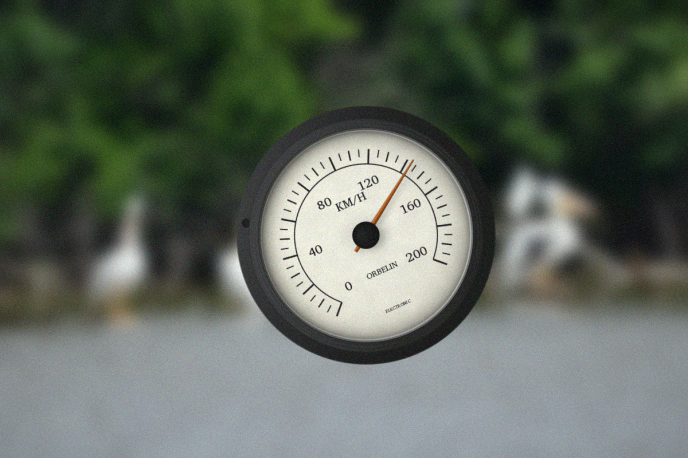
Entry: 142.5 km/h
